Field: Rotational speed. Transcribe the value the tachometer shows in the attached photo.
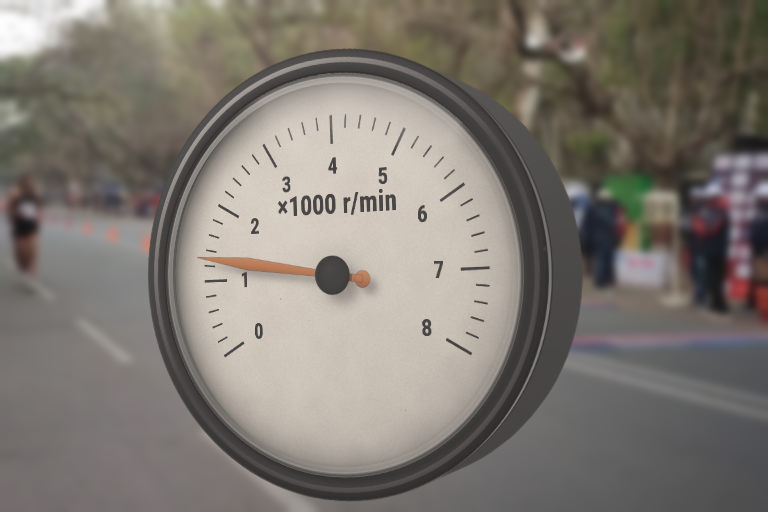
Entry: 1300 rpm
